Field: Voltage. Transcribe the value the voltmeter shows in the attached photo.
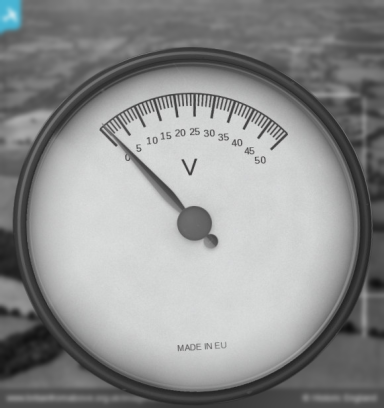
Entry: 1 V
